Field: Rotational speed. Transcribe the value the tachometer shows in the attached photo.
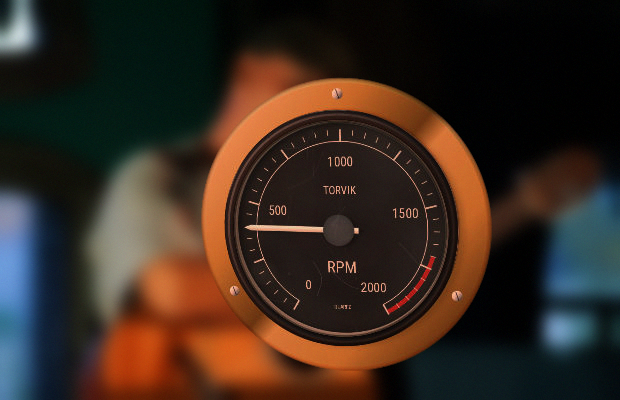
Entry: 400 rpm
